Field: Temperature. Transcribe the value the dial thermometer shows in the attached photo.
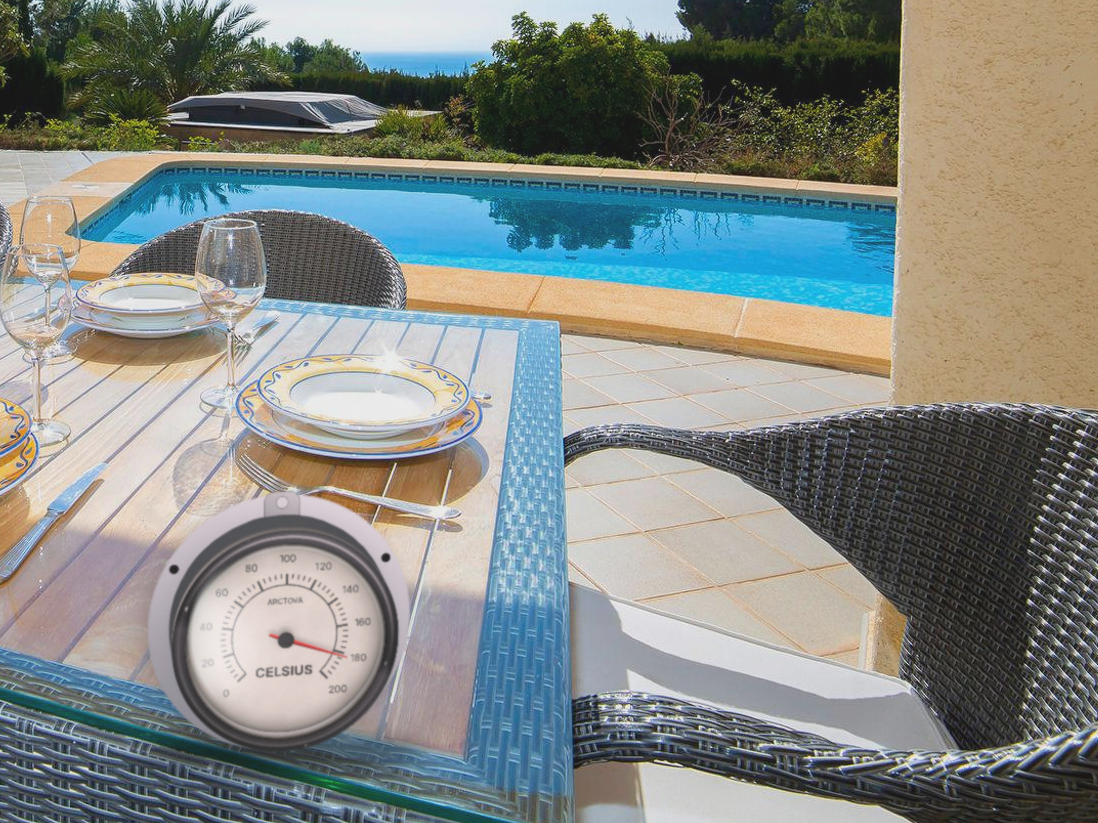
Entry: 180 °C
